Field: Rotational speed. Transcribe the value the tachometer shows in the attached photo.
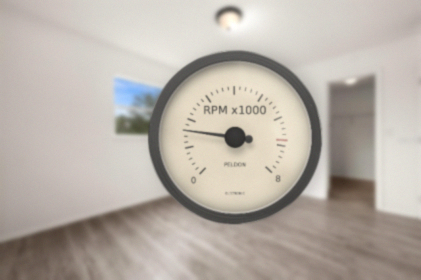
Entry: 1600 rpm
